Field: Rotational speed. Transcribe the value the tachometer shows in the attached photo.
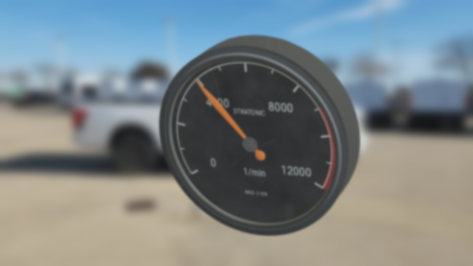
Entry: 4000 rpm
